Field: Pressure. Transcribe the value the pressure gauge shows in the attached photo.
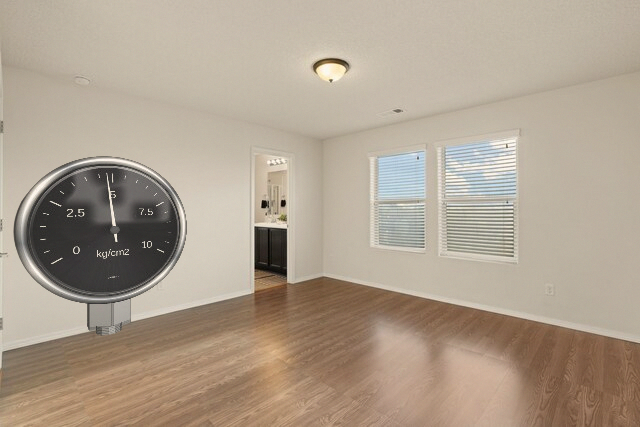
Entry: 4.75 kg/cm²
